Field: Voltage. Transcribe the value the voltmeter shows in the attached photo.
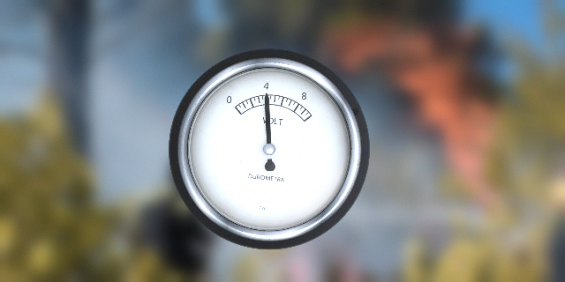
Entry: 4 V
